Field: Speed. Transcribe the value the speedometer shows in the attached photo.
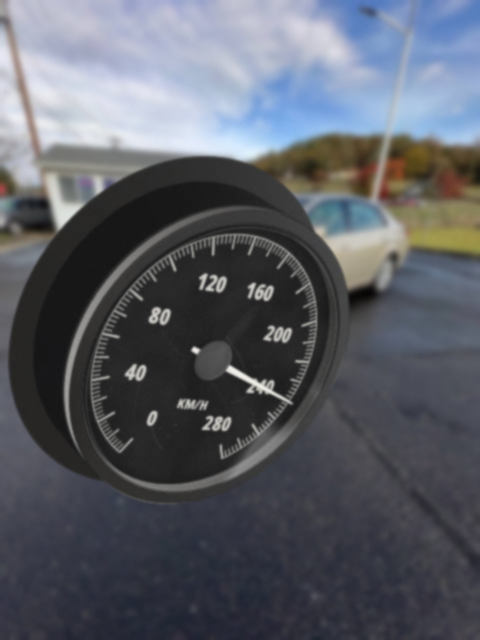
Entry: 240 km/h
